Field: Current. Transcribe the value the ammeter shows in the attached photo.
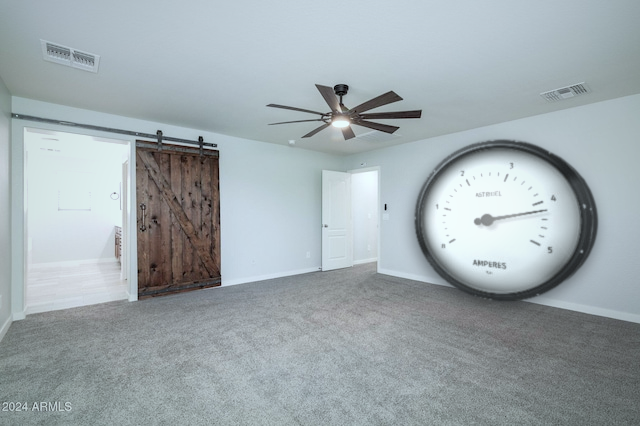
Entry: 4.2 A
